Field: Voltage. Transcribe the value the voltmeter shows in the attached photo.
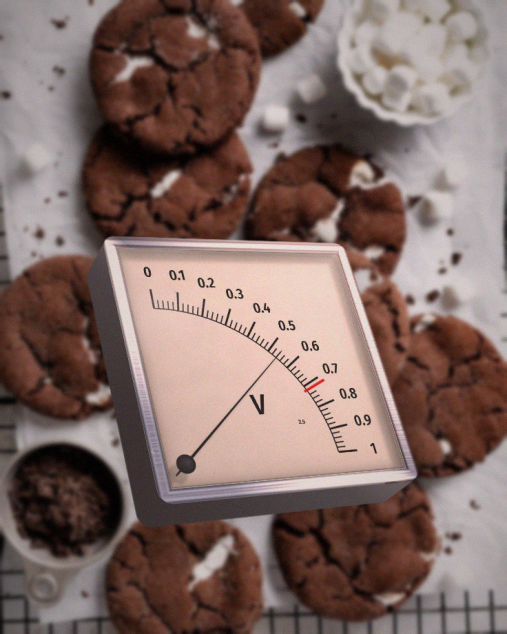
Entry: 0.54 V
